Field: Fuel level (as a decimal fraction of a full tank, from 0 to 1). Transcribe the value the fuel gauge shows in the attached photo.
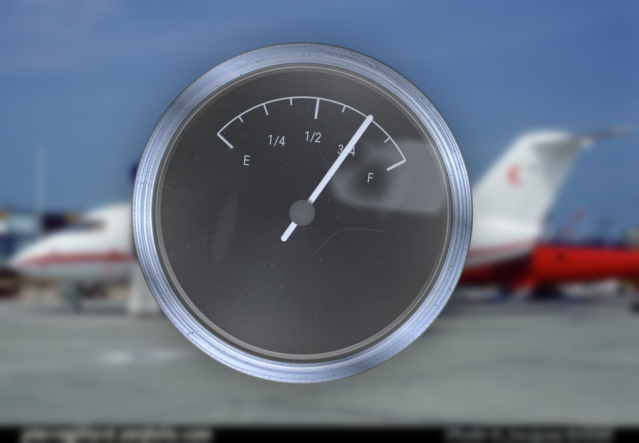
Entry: 0.75
